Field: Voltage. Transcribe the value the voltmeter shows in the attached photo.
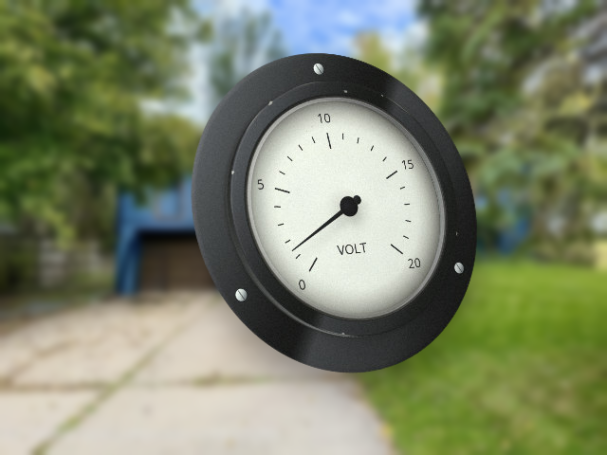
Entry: 1.5 V
